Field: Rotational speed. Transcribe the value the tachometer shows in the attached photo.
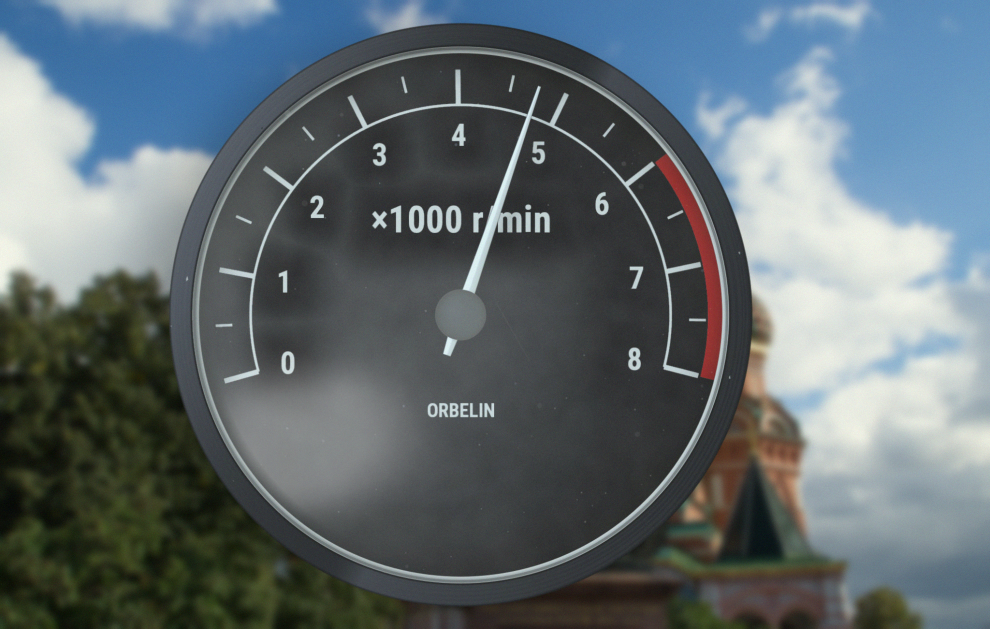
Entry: 4750 rpm
